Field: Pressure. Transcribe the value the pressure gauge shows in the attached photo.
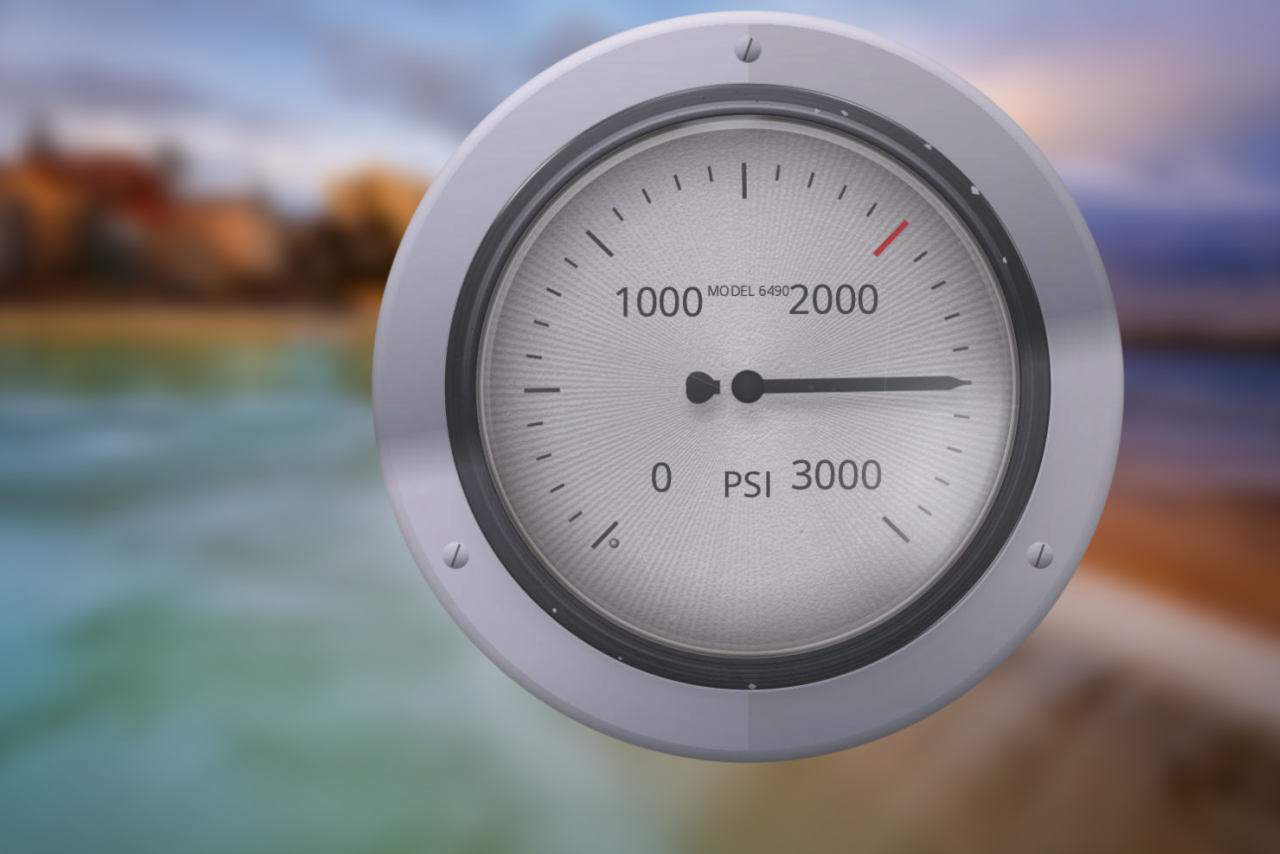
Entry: 2500 psi
